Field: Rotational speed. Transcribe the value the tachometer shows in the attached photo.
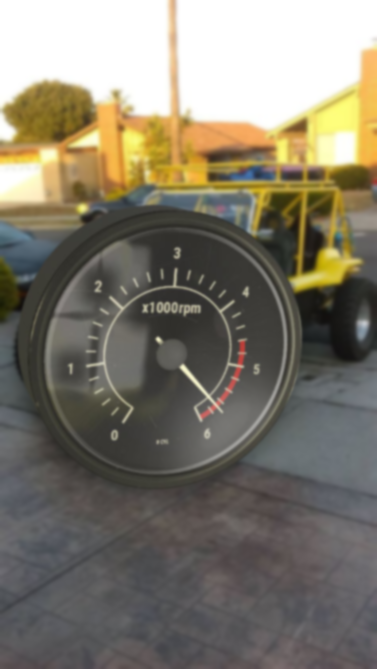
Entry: 5700 rpm
